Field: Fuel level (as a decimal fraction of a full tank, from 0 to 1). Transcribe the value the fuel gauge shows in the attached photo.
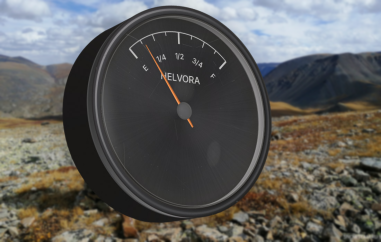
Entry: 0.125
